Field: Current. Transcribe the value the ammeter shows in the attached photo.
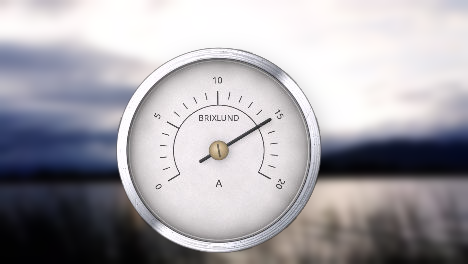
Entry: 15 A
